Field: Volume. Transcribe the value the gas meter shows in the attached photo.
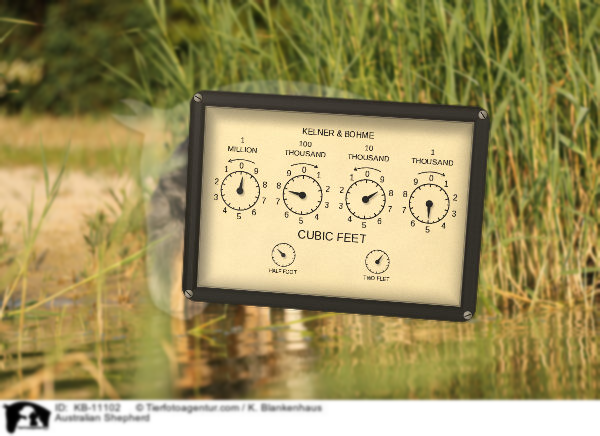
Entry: 978500 ft³
